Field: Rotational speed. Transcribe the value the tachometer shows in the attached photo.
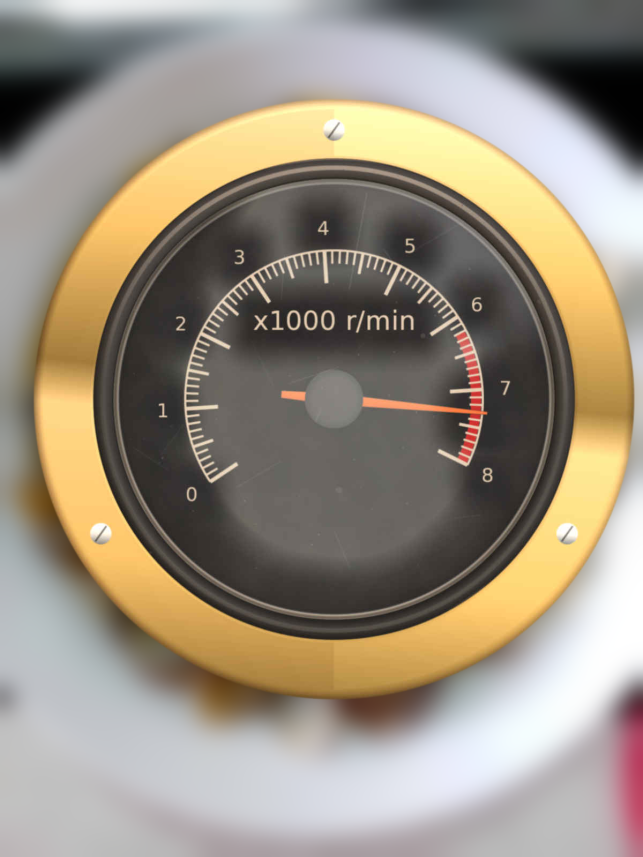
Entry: 7300 rpm
